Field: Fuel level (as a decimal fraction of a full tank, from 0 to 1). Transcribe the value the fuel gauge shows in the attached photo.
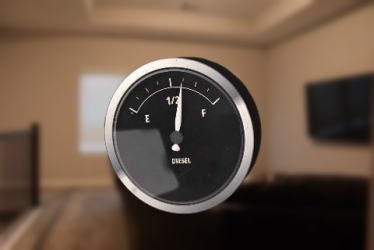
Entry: 0.625
